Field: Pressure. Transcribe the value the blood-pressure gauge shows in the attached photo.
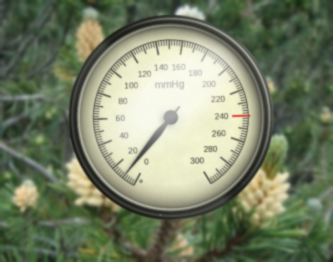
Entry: 10 mmHg
